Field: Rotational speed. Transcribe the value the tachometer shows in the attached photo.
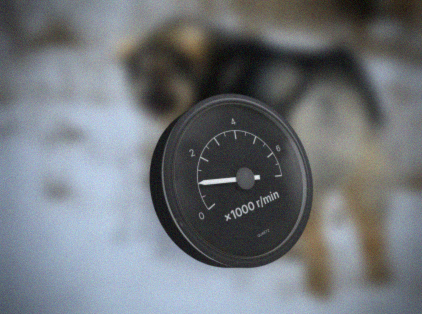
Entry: 1000 rpm
